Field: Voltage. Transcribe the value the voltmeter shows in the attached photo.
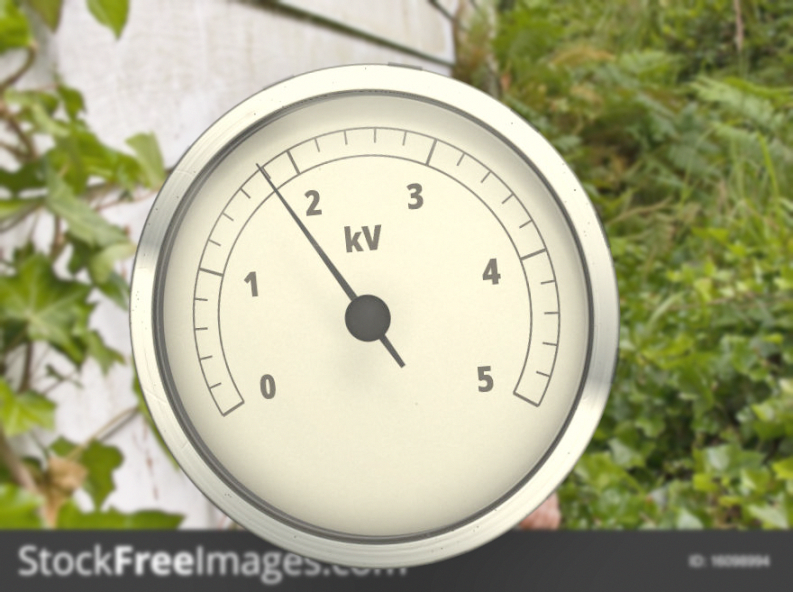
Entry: 1.8 kV
